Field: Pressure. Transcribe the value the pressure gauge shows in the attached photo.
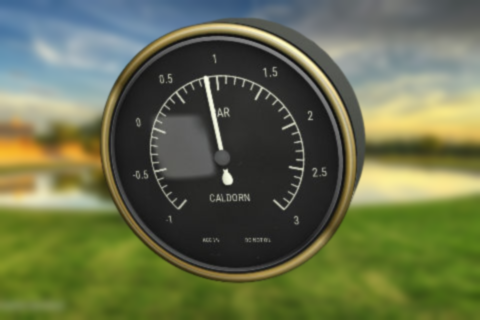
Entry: 0.9 bar
